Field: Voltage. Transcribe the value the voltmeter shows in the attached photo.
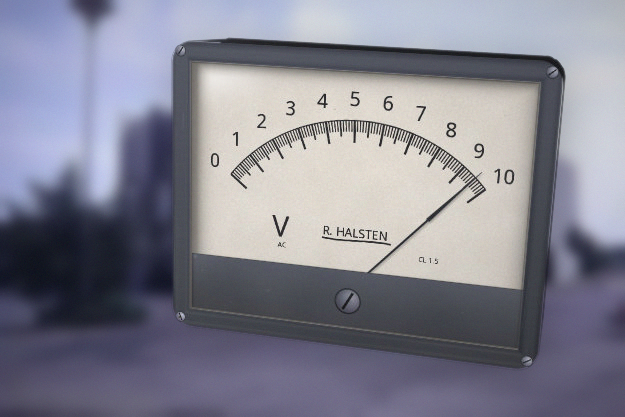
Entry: 9.5 V
